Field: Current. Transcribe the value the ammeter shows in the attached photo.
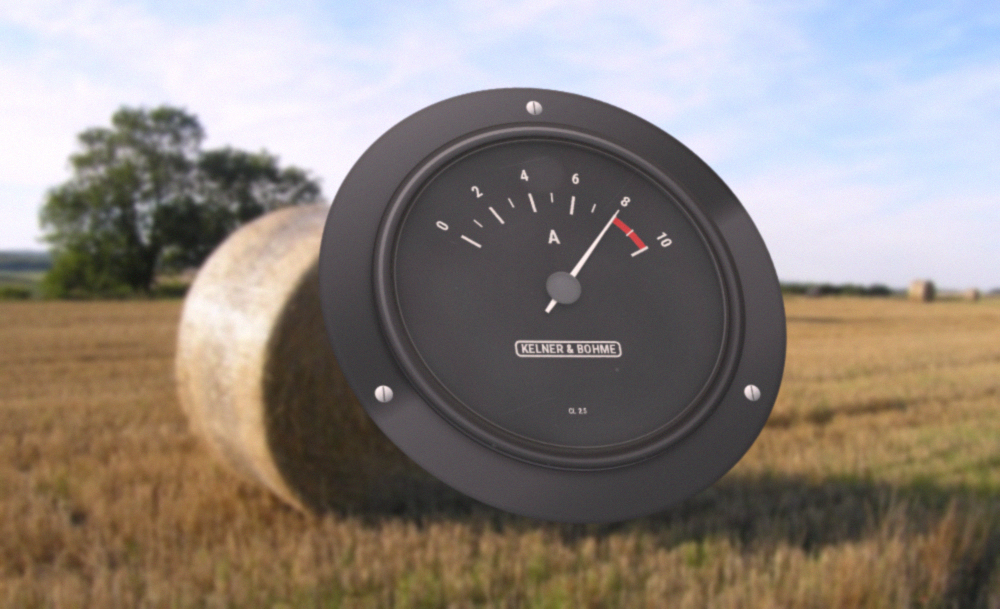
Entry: 8 A
